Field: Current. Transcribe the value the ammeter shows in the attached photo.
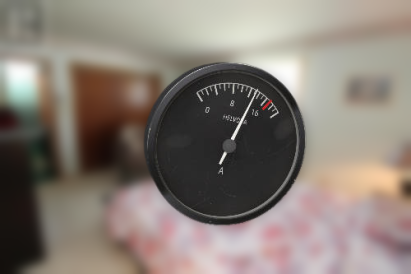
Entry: 13 A
